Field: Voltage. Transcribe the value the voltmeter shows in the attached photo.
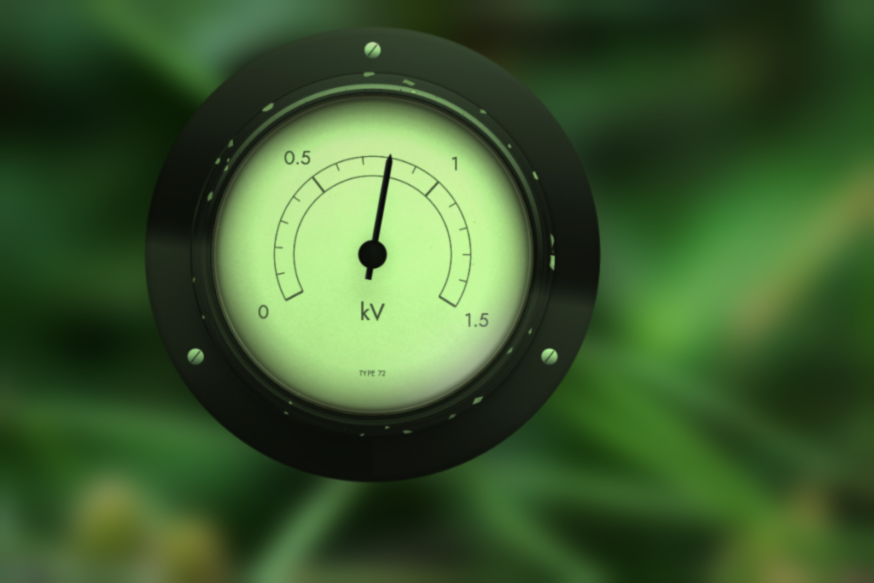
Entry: 0.8 kV
